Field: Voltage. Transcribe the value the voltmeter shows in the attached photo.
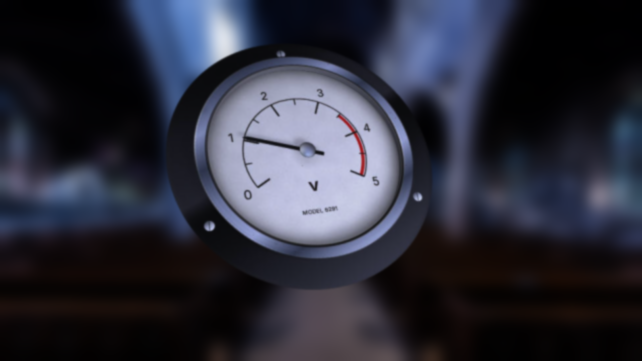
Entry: 1 V
